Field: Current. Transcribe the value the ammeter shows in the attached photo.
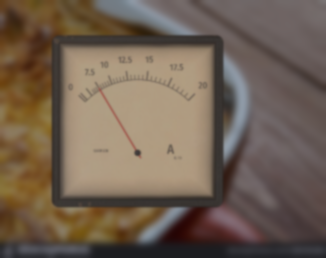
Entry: 7.5 A
